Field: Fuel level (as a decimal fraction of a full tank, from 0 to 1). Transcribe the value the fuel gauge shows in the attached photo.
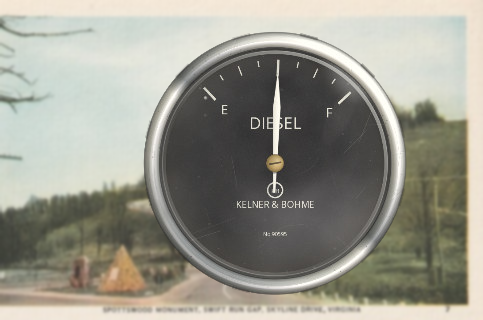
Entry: 0.5
